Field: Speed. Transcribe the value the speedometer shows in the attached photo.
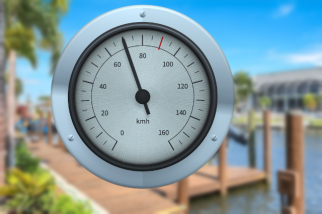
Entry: 70 km/h
